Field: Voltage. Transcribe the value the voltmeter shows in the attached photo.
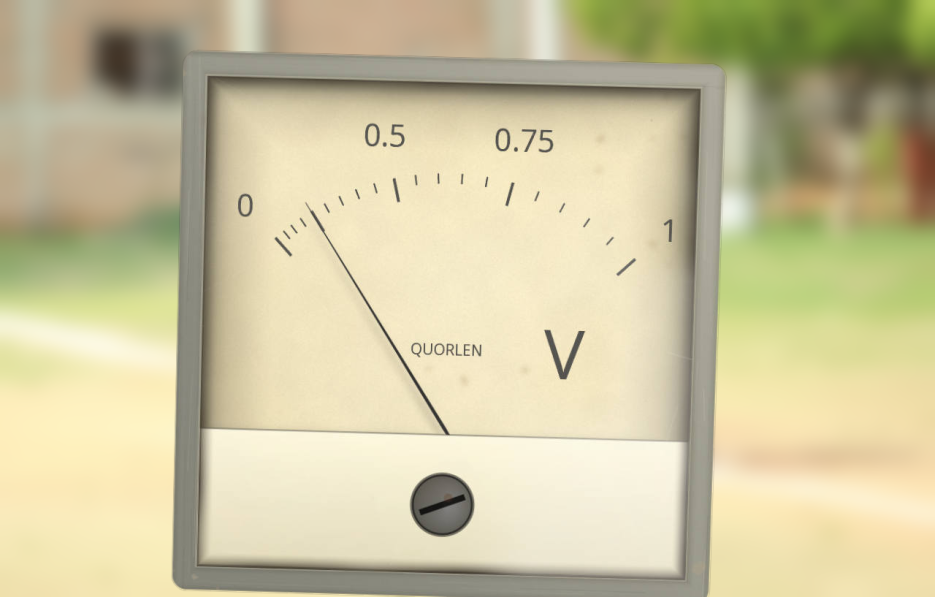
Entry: 0.25 V
